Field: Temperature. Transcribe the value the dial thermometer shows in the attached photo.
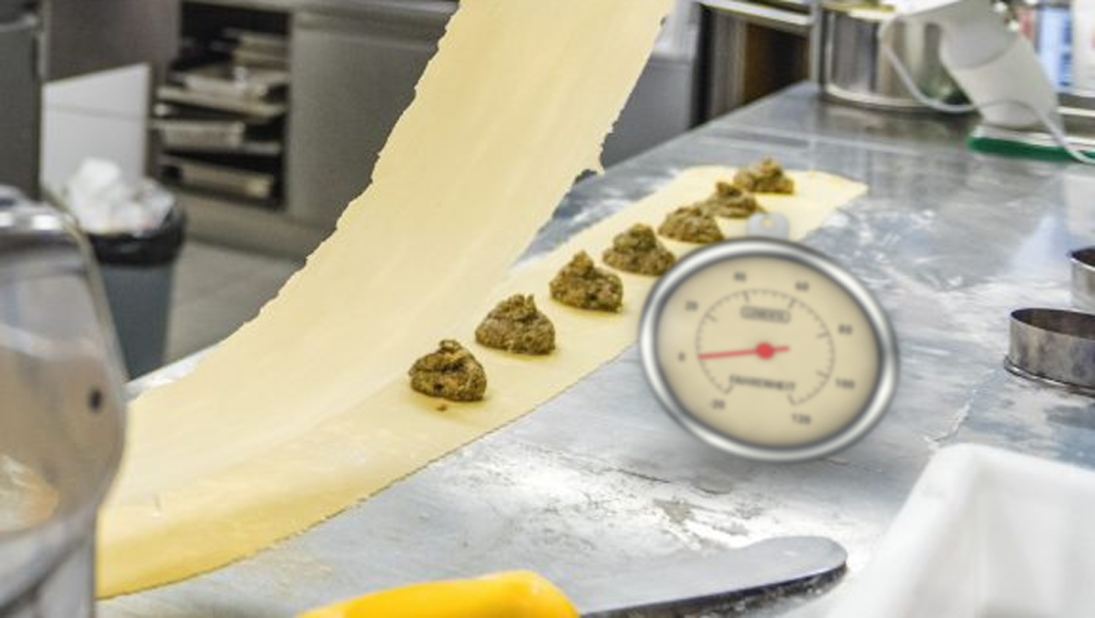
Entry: 0 °F
